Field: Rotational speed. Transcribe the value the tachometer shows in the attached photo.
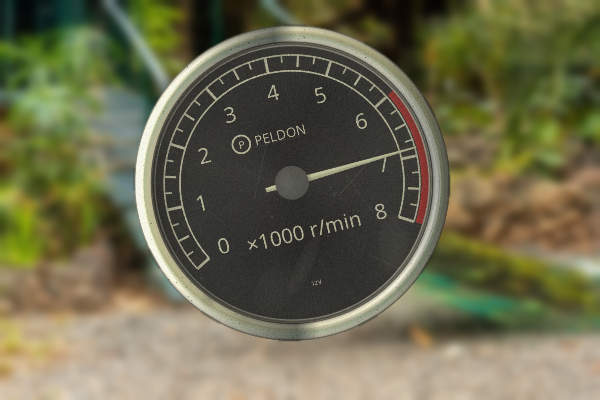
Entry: 6875 rpm
